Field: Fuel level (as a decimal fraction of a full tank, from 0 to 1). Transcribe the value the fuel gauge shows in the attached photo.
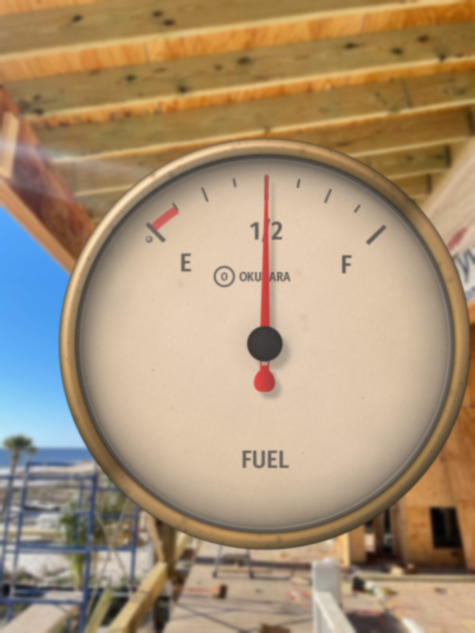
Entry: 0.5
